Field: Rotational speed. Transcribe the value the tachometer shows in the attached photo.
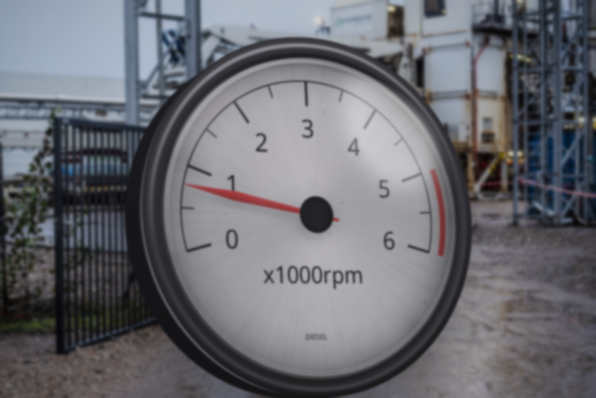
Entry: 750 rpm
